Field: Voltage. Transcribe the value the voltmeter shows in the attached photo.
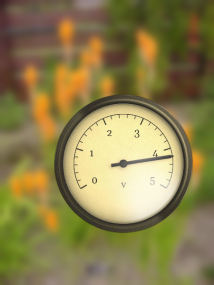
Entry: 4.2 V
